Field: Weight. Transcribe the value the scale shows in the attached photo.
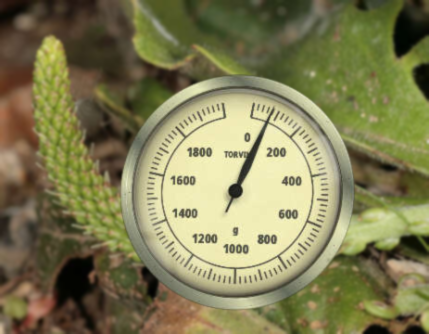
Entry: 80 g
